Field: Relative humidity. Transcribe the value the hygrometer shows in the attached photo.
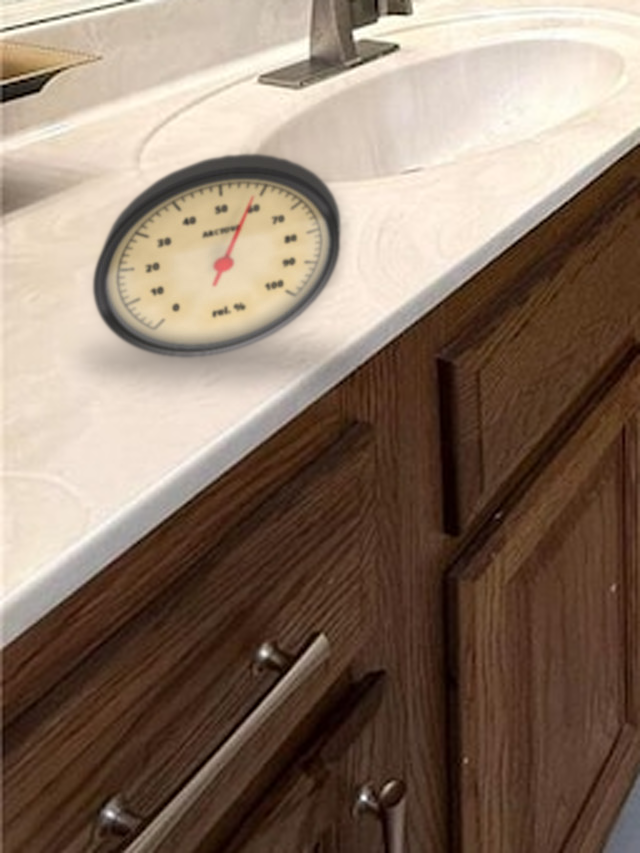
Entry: 58 %
